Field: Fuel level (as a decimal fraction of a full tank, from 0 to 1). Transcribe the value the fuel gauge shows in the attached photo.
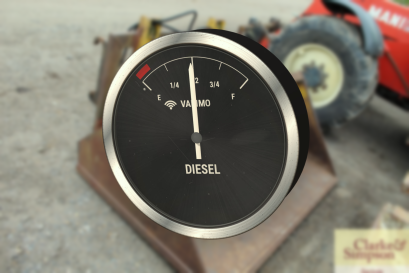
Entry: 0.5
